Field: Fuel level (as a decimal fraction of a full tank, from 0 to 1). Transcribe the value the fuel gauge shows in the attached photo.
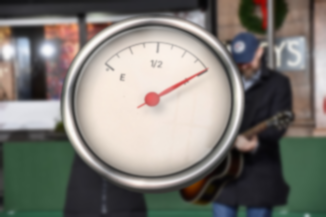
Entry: 1
